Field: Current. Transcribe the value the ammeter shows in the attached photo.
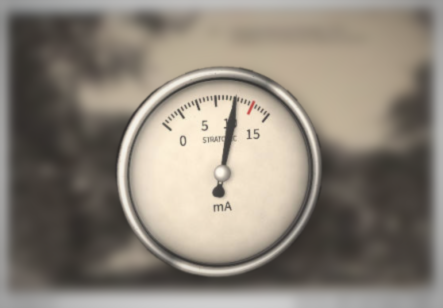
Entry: 10 mA
